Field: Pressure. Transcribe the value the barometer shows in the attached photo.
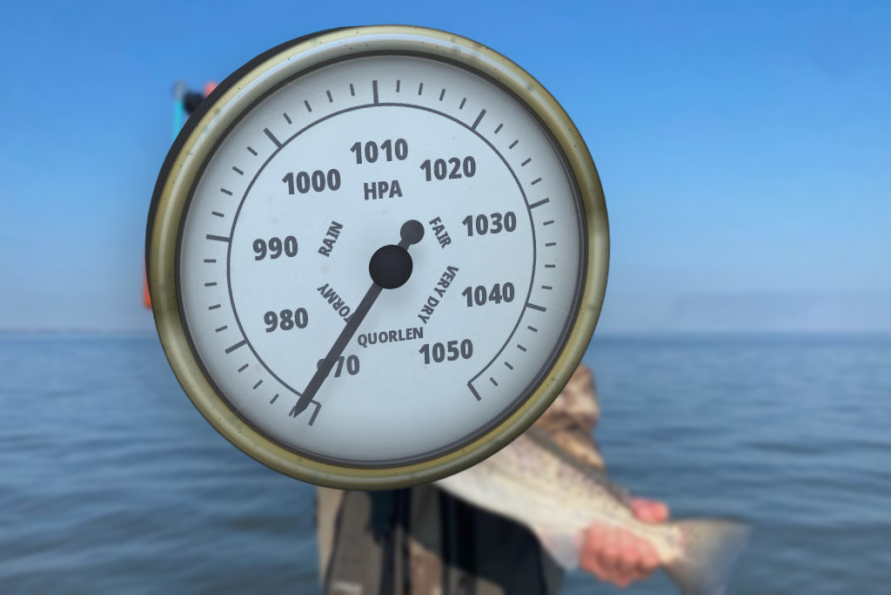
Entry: 972 hPa
